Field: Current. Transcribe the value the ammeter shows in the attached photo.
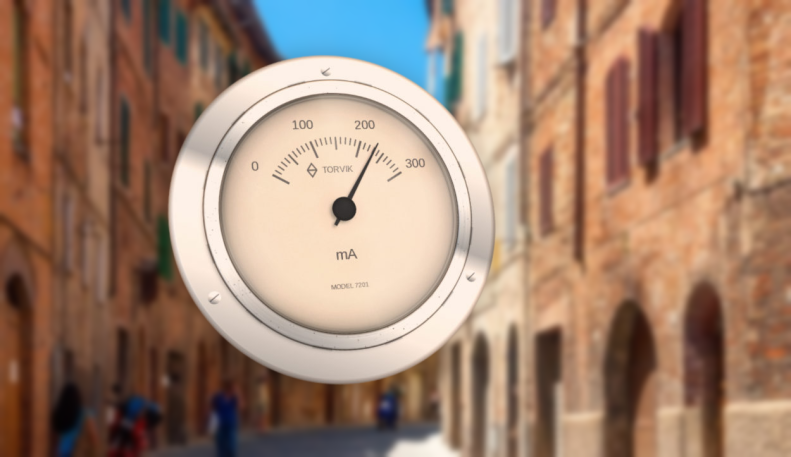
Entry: 230 mA
